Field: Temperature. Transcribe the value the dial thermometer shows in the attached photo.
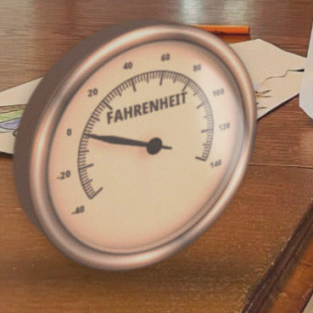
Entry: 0 °F
